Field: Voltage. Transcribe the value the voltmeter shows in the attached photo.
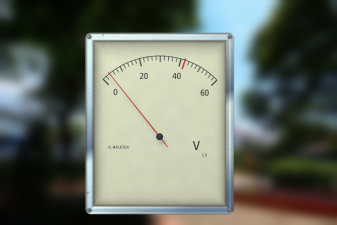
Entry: 4 V
